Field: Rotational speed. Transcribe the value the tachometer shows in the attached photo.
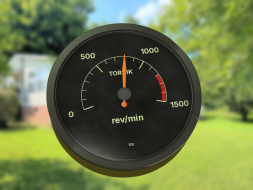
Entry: 800 rpm
